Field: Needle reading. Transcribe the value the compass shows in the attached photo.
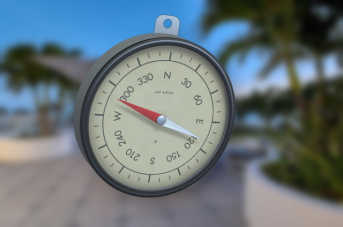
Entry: 290 °
